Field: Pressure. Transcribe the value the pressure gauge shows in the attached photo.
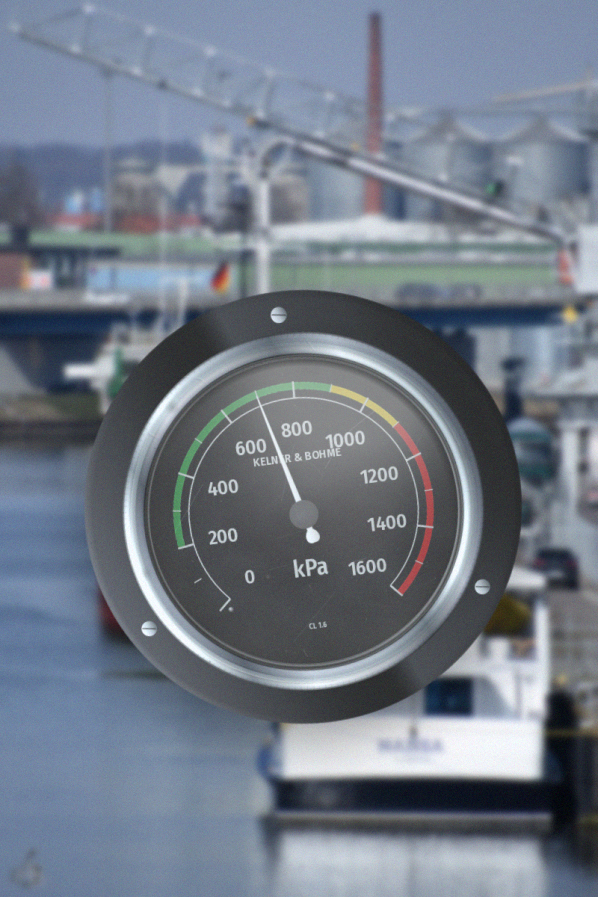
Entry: 700 kPa
